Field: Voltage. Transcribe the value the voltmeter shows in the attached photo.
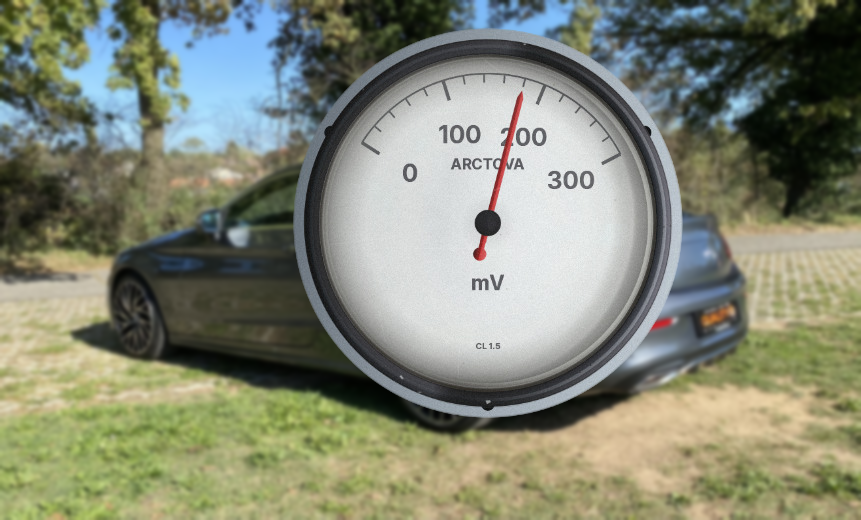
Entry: 180 mV
